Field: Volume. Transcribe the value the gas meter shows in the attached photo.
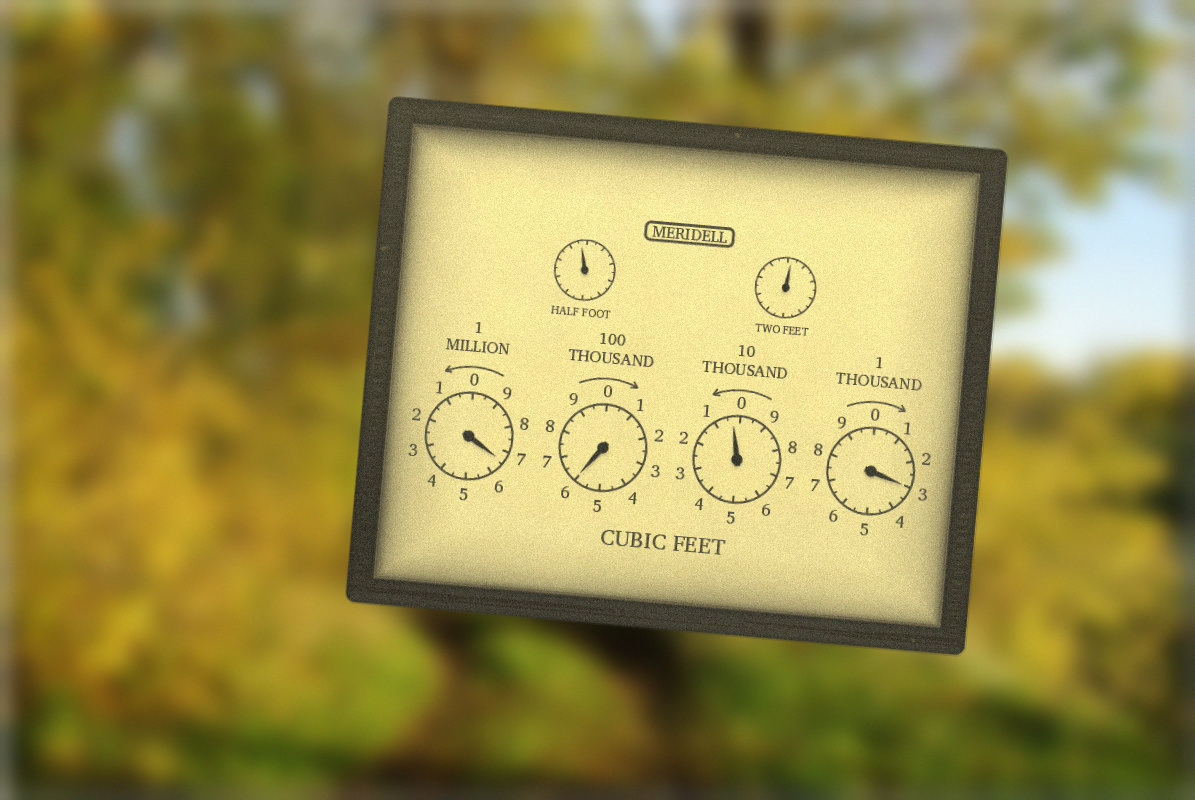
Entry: 660300 ft³
